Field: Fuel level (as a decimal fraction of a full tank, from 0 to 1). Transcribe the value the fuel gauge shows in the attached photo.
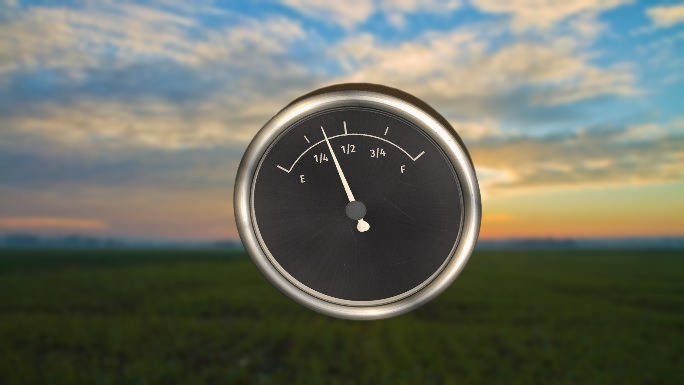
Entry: 0.375
